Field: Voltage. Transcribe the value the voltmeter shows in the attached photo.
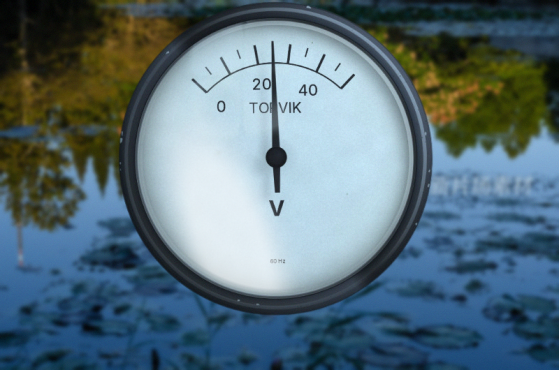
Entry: 25 V
